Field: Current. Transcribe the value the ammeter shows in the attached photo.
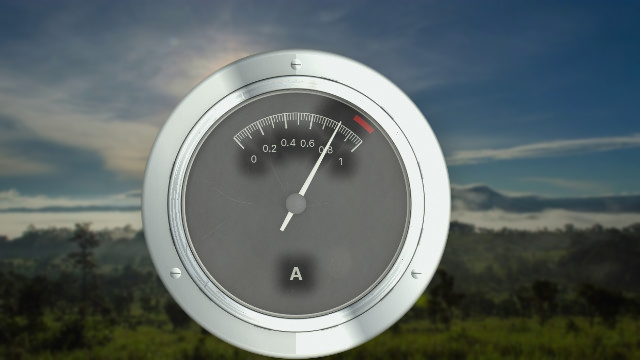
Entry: 0.8 A
